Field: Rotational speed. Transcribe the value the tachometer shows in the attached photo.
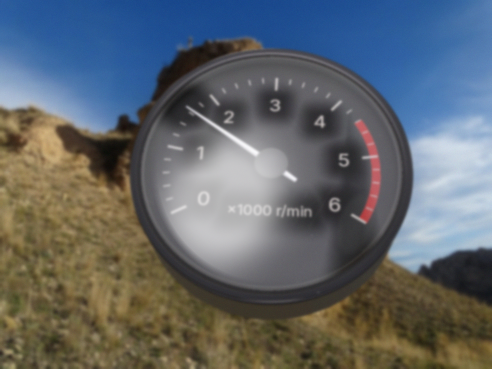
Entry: 1600 rpm
